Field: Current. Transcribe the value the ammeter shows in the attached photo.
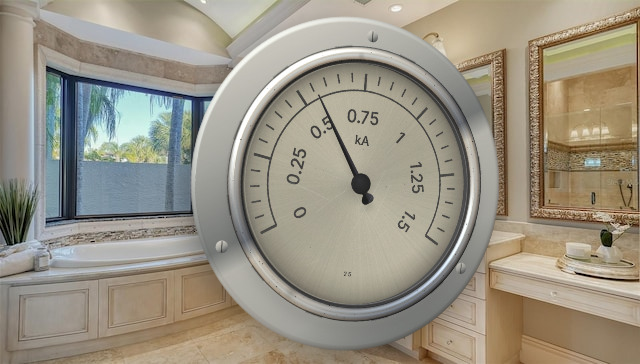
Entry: 0.55 kA
